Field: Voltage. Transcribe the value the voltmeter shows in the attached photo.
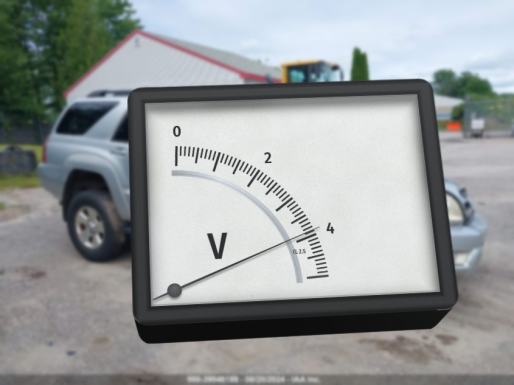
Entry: 3.9 V
